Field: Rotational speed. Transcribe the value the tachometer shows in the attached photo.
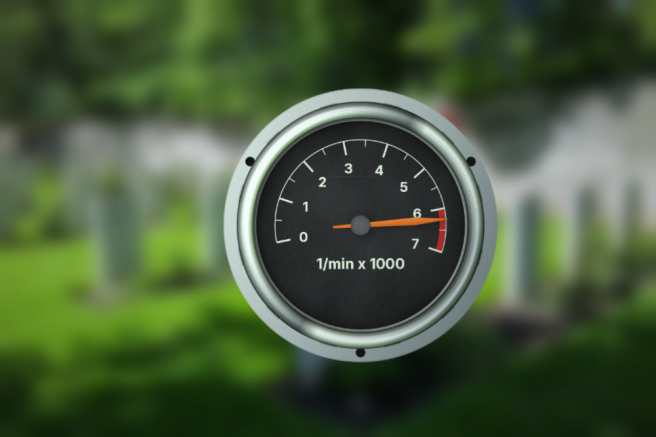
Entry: 6250 rpm
